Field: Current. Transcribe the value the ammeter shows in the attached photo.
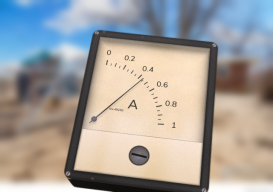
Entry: 0.45 A
